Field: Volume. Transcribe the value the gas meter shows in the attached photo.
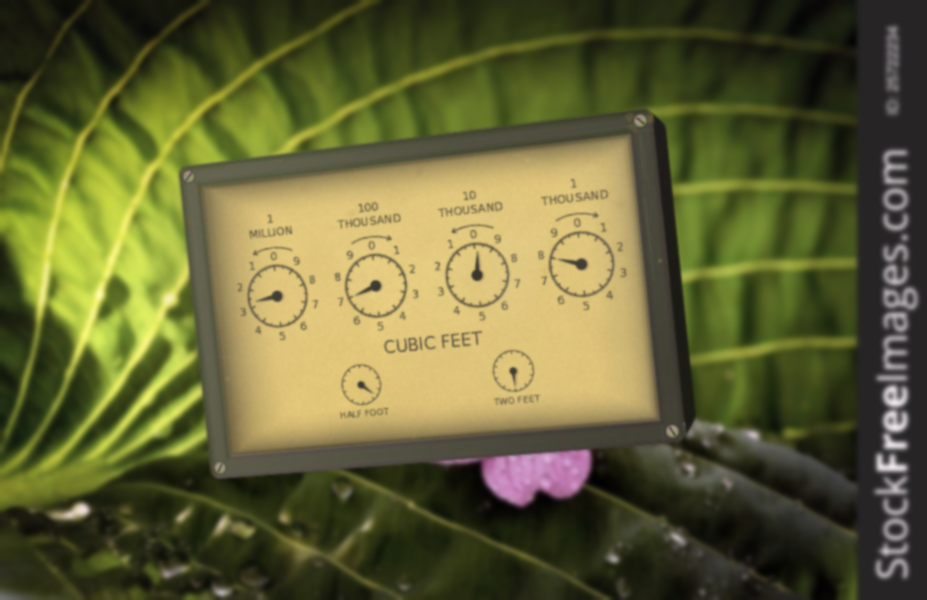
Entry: 269800 ft³
